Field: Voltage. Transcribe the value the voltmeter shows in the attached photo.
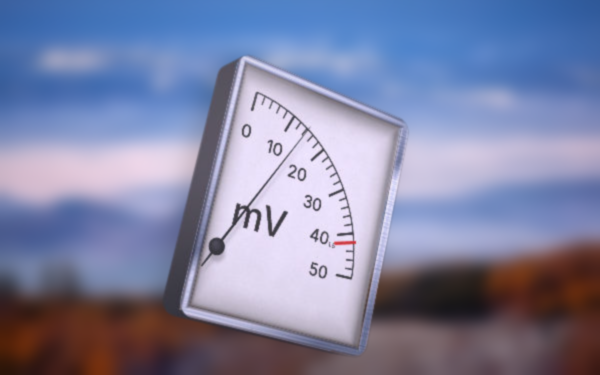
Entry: 14 mV
